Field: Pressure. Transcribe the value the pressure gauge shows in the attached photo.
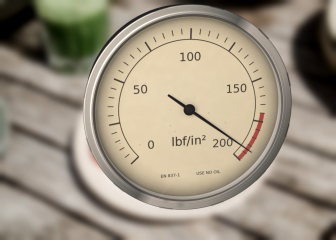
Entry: 192.5 psi
